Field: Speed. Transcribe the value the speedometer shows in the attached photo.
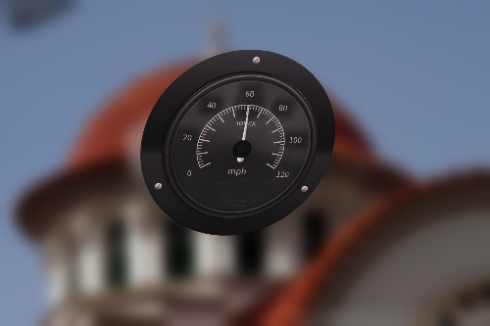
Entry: 60 mph
